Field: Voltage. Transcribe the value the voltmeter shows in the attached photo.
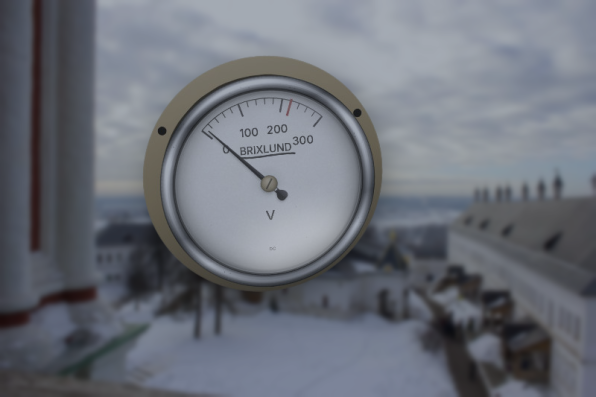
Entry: 10 V
